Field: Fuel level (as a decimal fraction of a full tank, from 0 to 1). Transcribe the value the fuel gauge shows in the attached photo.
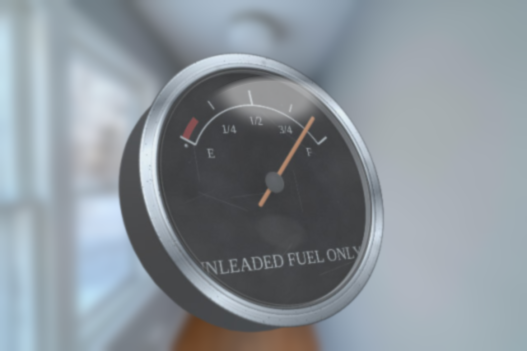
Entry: 0.875
